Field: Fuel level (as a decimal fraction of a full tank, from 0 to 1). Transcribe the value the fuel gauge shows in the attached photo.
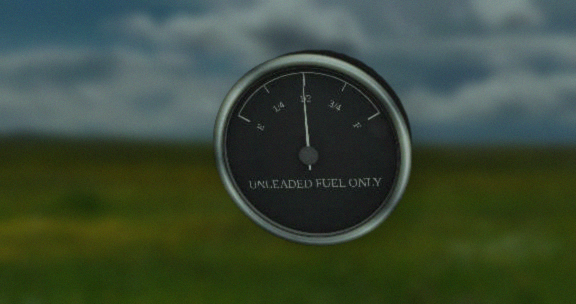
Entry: 0.5
